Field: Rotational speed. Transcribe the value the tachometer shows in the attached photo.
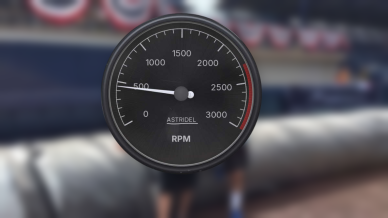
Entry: 450 rpm
